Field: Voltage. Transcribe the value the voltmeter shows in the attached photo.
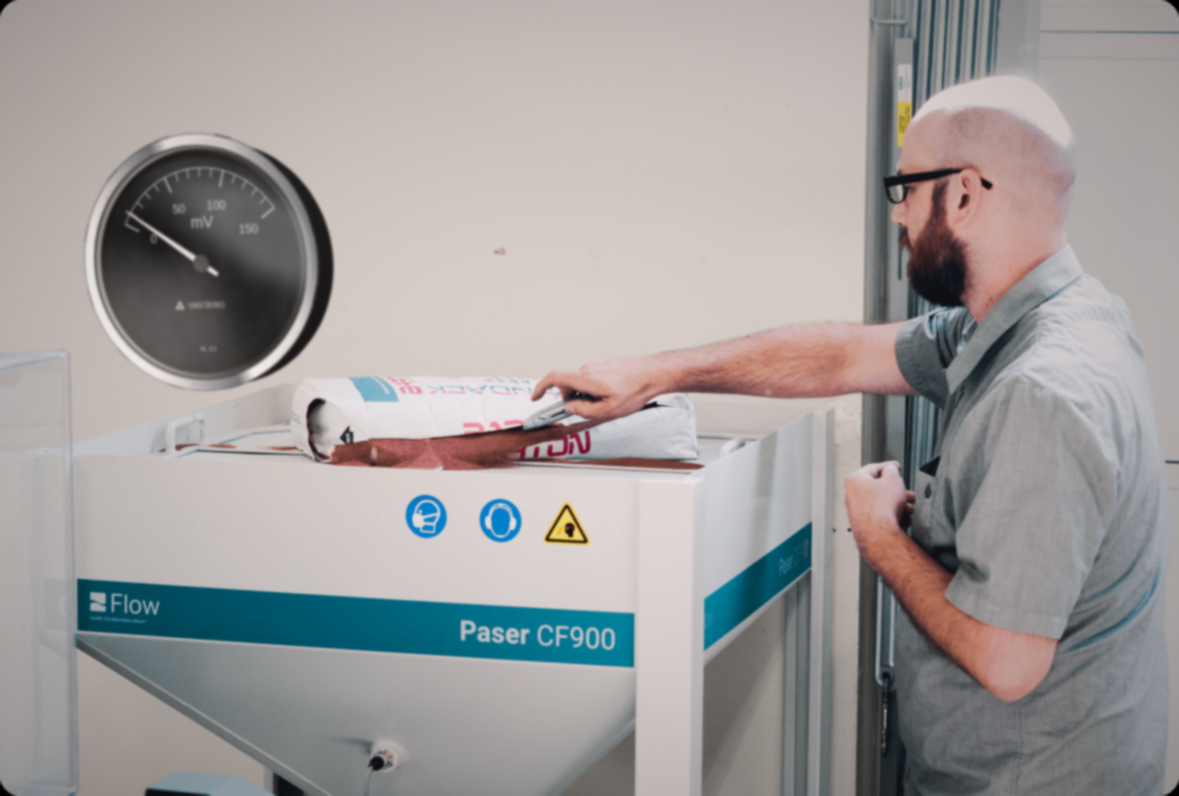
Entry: 10 mV
